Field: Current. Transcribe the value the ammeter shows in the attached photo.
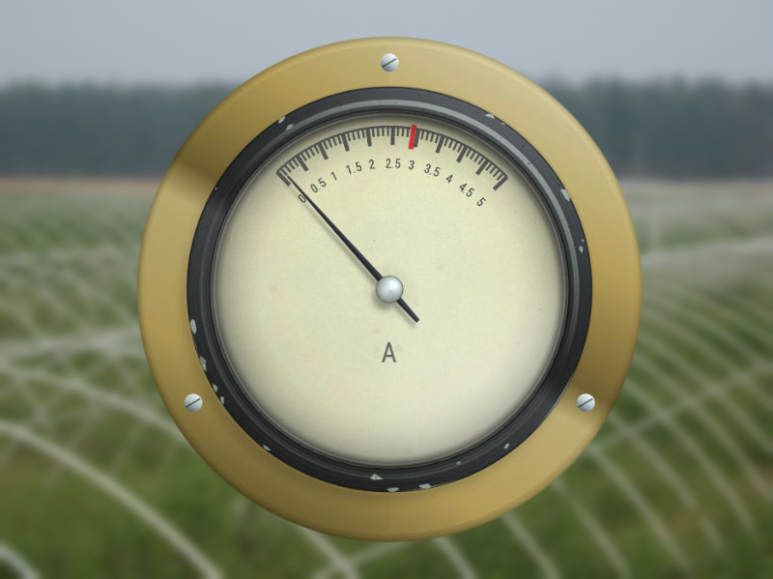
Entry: 0.1 A
